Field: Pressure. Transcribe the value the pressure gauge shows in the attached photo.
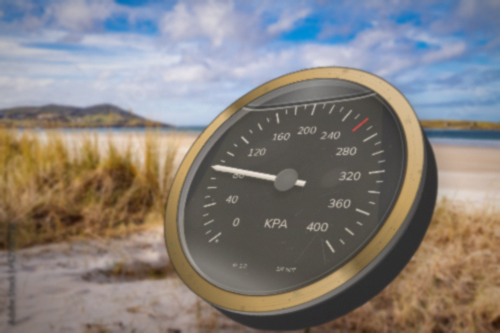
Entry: 80 kPa
